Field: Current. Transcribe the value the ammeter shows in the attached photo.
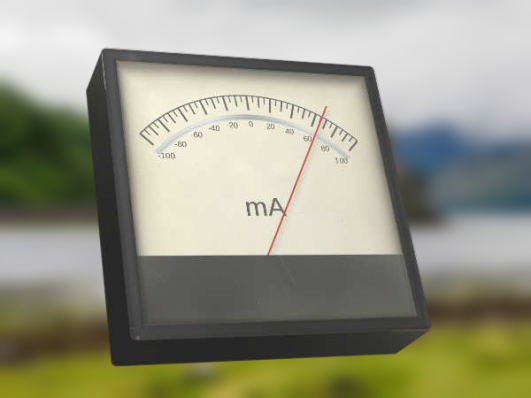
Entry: 65 mA
